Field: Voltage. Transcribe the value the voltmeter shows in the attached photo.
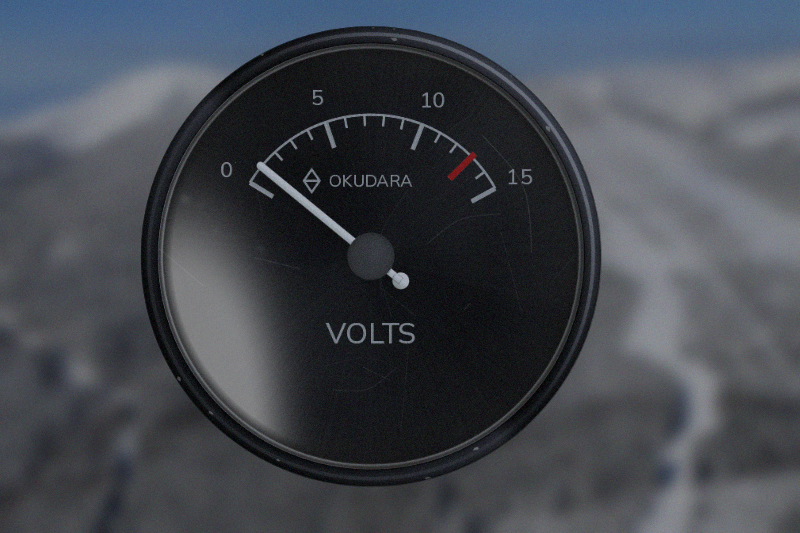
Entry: 1 V
